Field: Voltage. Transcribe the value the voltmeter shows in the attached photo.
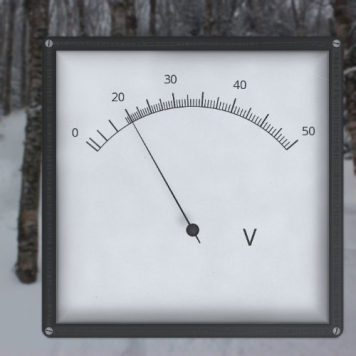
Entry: 20 V
